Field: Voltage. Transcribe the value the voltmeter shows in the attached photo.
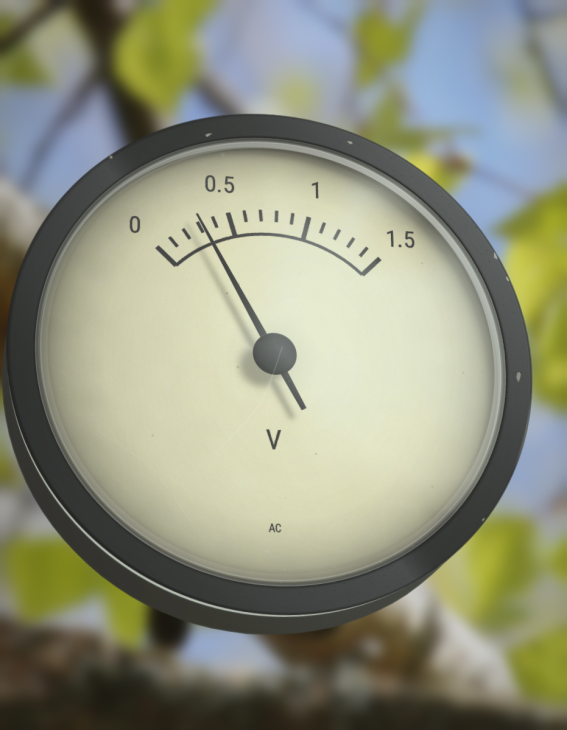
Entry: 0.3 V
